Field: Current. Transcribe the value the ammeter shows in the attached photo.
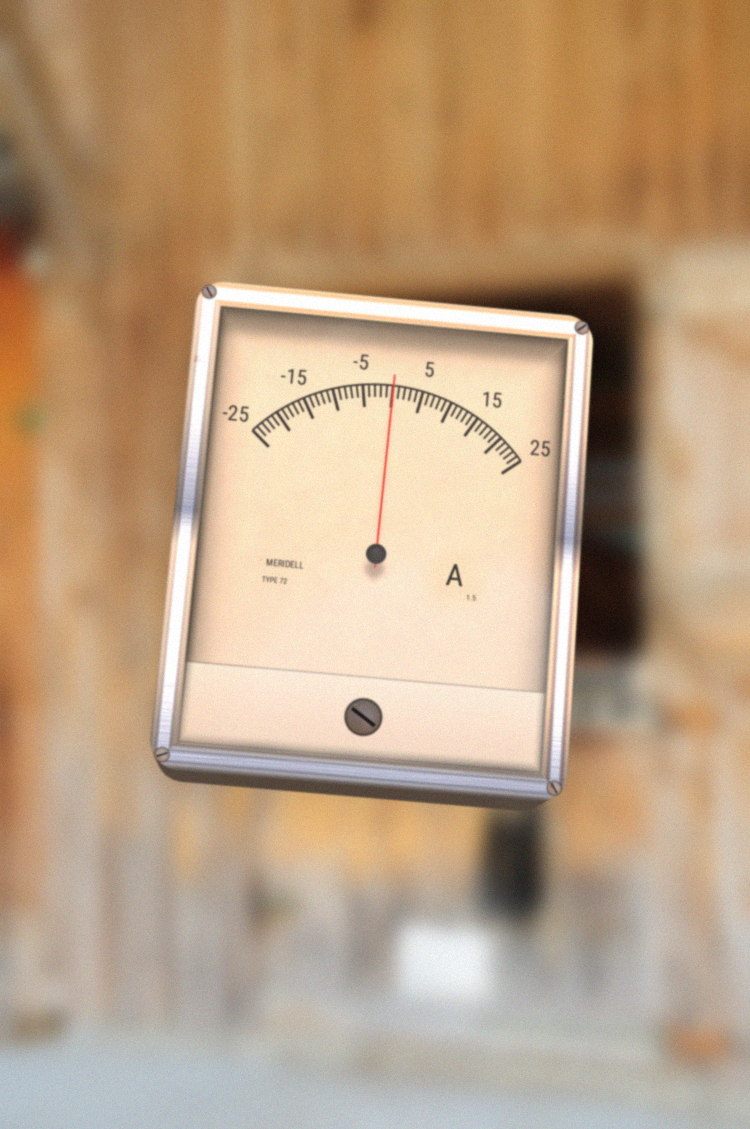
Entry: 0 A
